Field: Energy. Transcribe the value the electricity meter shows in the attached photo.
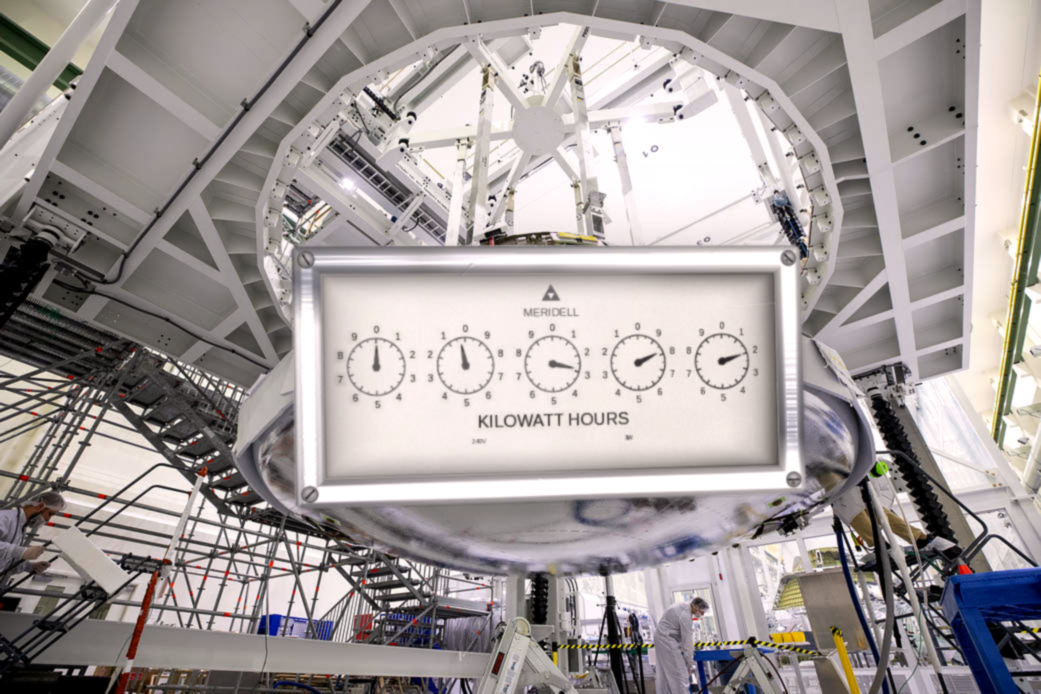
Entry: 282 kWh
